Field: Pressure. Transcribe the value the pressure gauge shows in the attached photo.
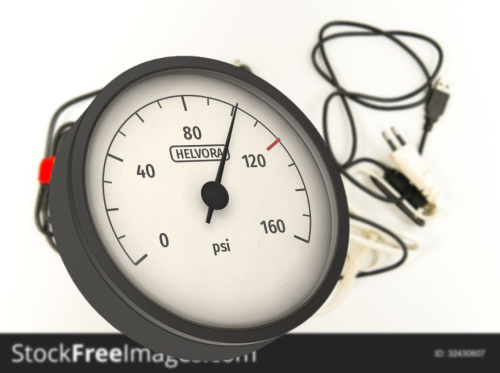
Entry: 100 psi
